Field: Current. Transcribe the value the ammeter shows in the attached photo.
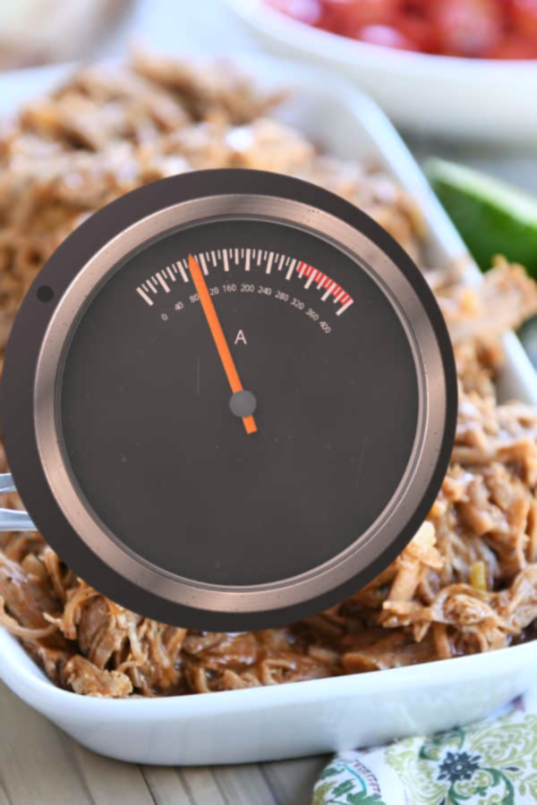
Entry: 100 A
